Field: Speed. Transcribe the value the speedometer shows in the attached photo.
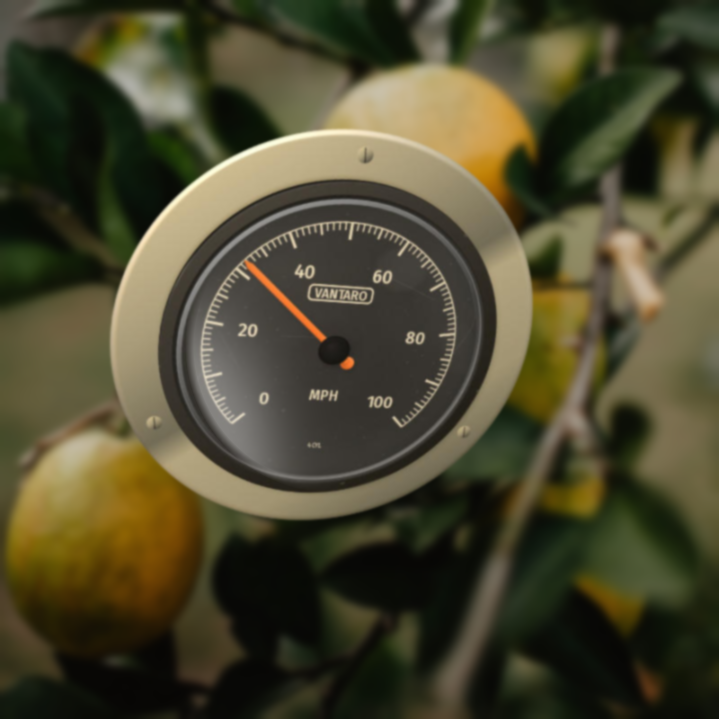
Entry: 32 mph
